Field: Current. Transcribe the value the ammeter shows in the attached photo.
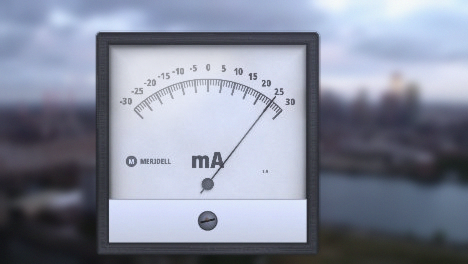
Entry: 25 mA
